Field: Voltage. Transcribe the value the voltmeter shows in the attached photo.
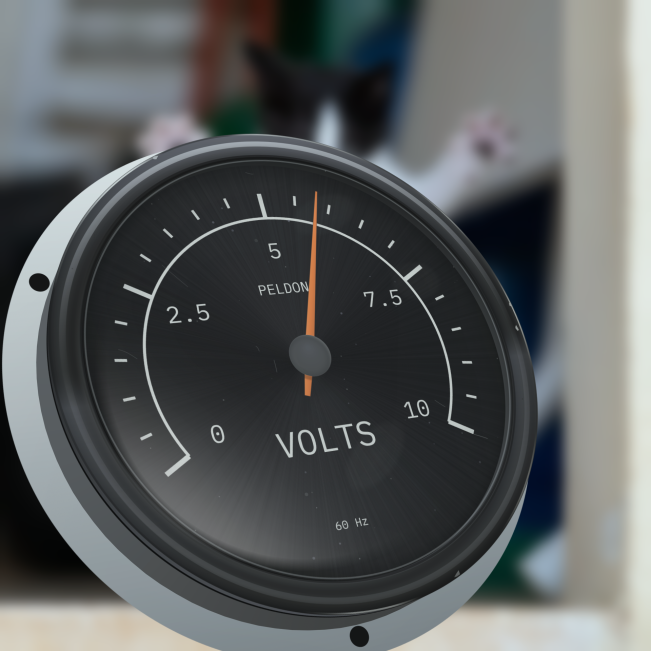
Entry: 5.75 V
